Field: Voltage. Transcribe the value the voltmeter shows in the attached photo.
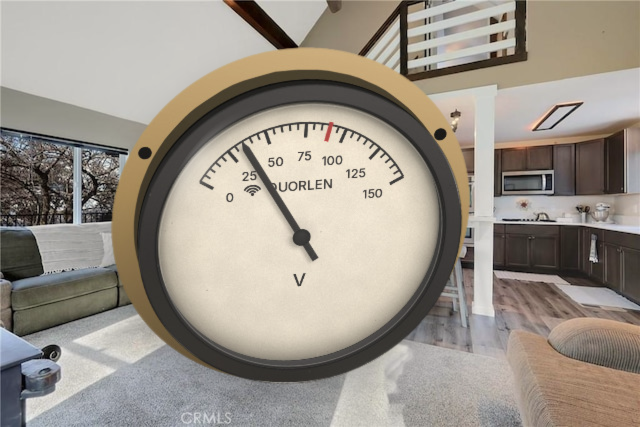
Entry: 35 V
